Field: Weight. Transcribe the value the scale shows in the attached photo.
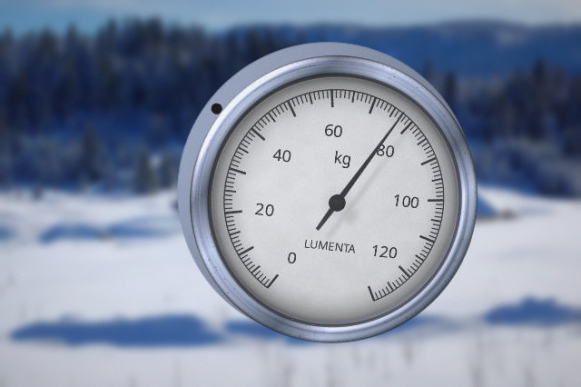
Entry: 77 kg
